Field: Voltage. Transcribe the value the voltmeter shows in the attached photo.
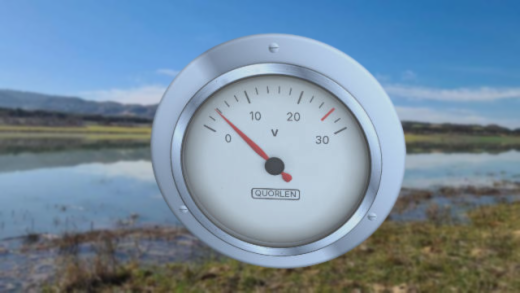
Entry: 4 V
